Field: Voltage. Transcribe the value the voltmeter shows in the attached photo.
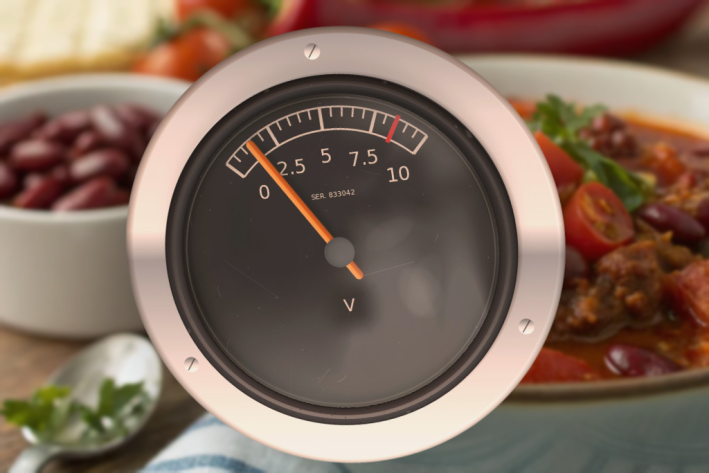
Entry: 1.5 V
